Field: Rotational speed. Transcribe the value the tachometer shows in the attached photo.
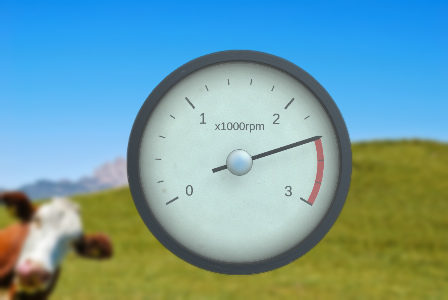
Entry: 2400 rpm
